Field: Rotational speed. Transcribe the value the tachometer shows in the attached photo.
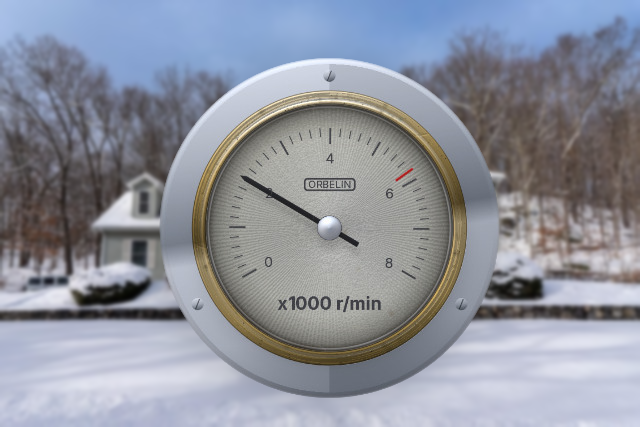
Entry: 2000 rpm
